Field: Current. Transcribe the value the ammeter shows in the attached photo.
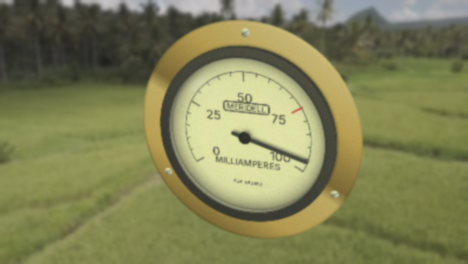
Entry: 95 mA
